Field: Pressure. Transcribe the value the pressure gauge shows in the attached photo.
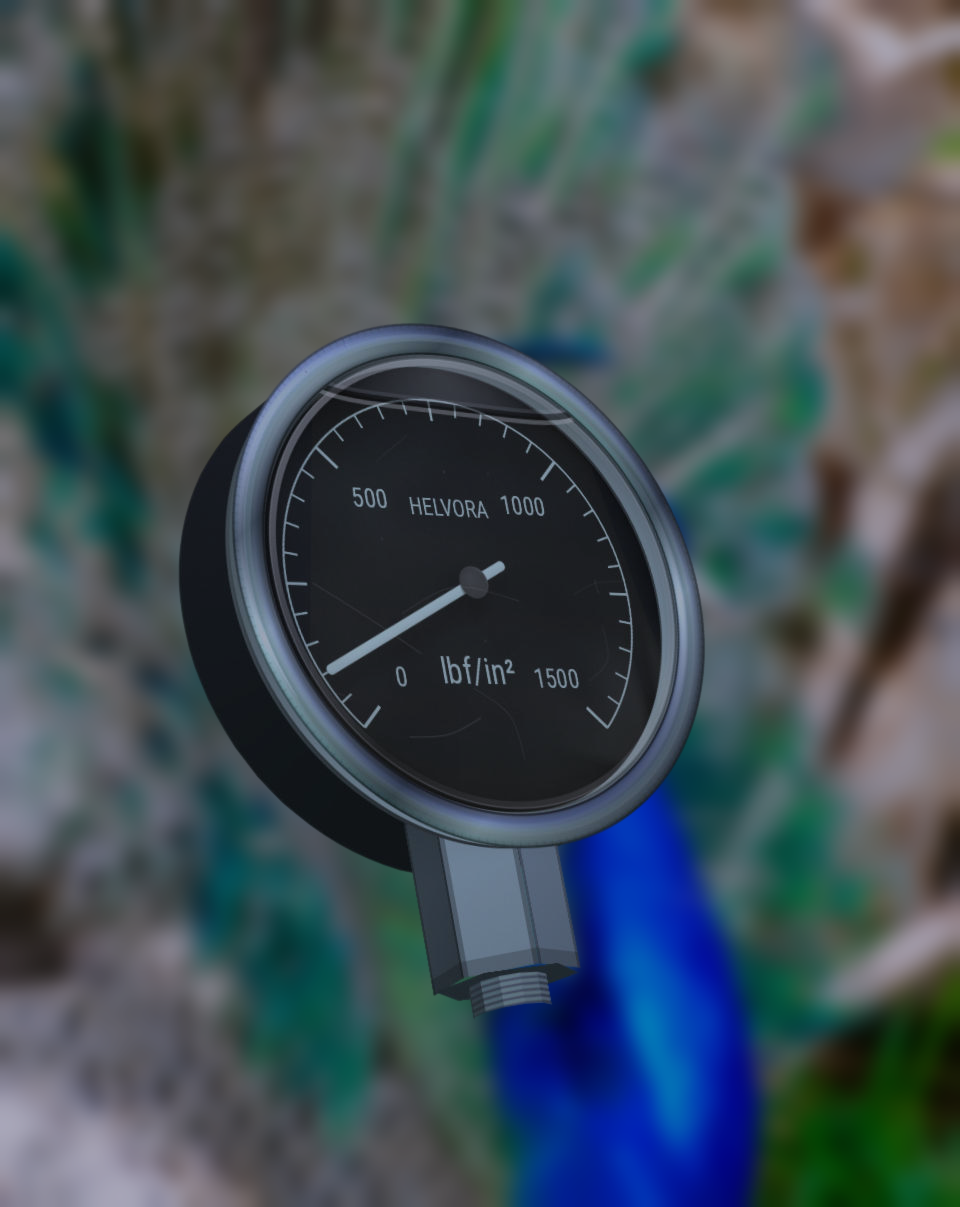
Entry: 100 psi
